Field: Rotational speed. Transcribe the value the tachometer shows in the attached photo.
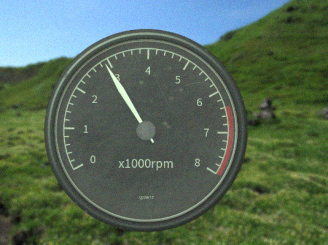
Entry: 2900 rpm
